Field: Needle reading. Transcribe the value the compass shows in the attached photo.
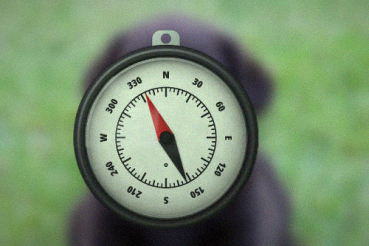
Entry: 335 °
